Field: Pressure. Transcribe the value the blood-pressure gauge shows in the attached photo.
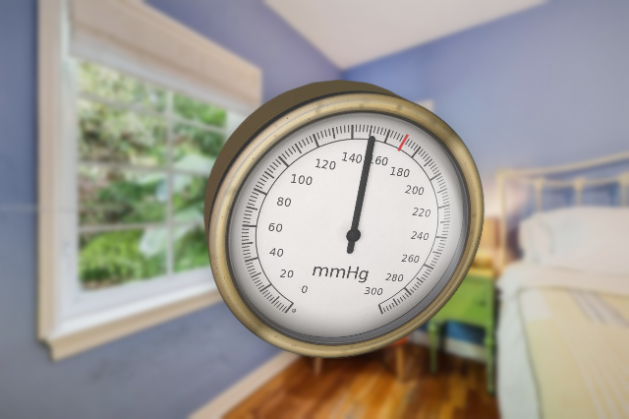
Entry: 150 mmHg
